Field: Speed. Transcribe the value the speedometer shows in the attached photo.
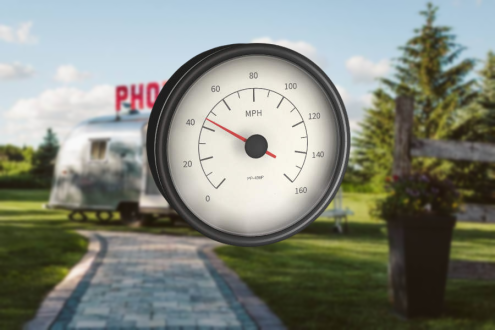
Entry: 45 mph
